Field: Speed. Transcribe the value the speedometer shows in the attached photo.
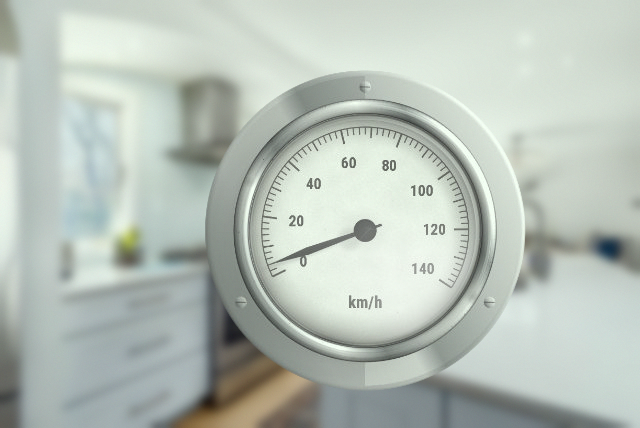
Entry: 4 km/h
